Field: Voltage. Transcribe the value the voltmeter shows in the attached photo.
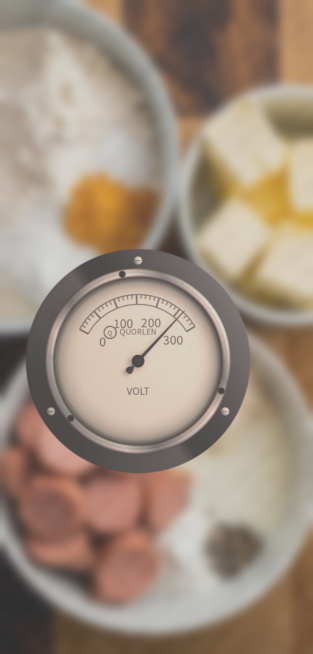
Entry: 260 V
